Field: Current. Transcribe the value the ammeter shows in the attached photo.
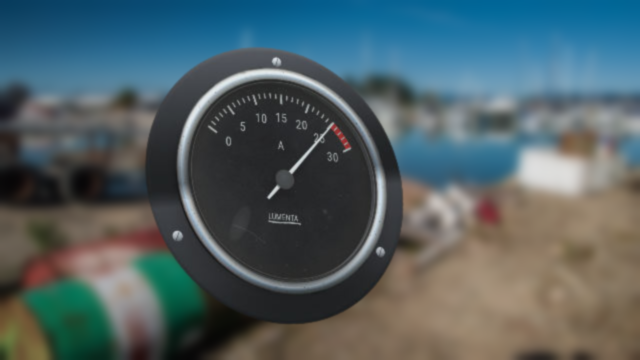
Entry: 25 A
